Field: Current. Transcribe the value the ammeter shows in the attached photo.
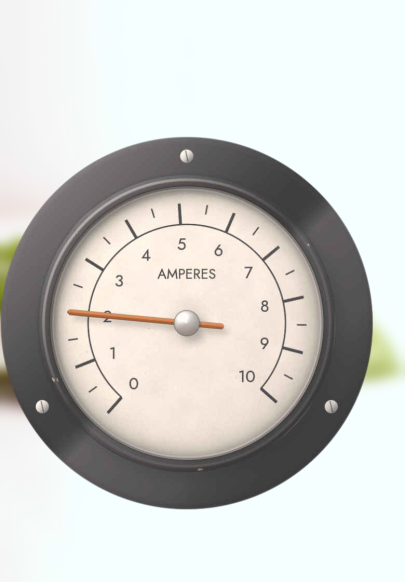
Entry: 2 A
